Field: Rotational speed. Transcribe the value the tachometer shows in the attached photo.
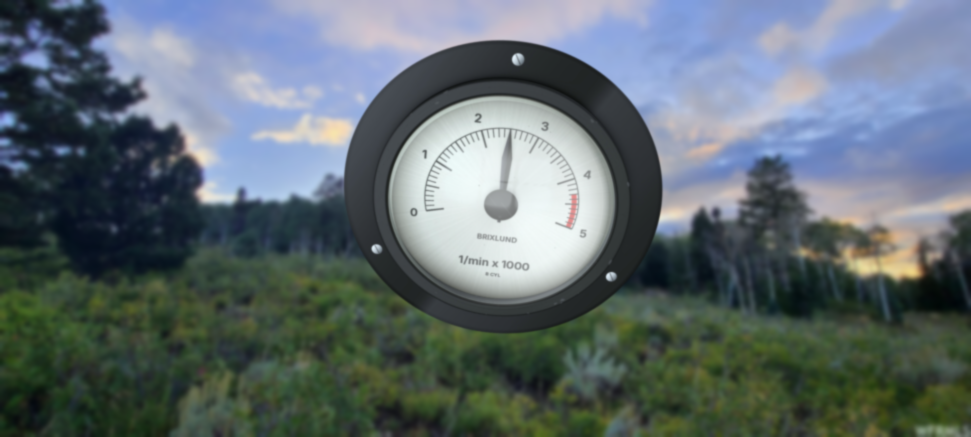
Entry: 2500 rpm
